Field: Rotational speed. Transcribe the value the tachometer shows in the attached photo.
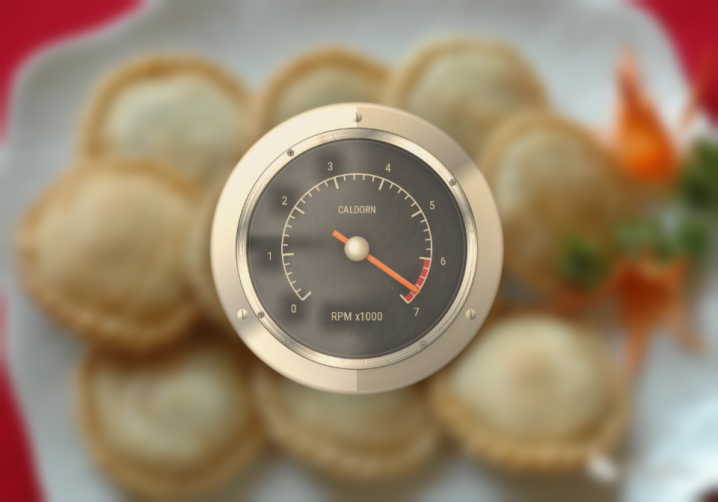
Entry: 6700 rpm
